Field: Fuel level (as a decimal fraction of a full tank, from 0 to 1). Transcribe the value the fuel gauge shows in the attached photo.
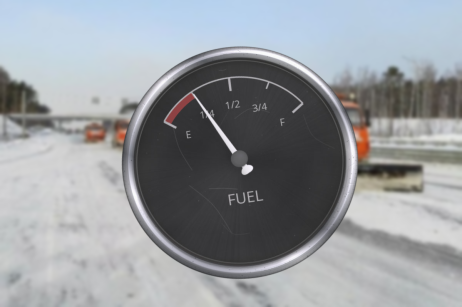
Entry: 0.25
